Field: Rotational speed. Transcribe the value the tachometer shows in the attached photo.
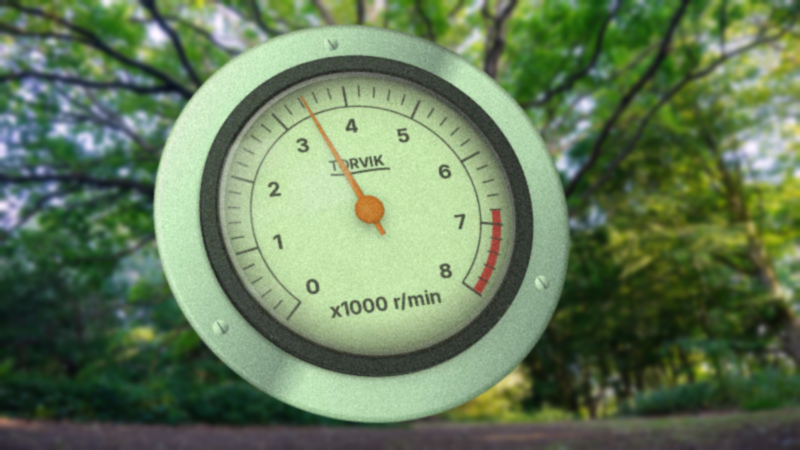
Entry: 3400 rpm
